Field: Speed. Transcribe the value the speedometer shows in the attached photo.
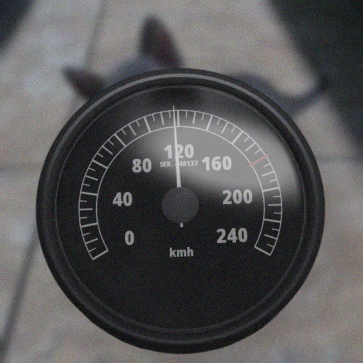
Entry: 117.5 km/h
